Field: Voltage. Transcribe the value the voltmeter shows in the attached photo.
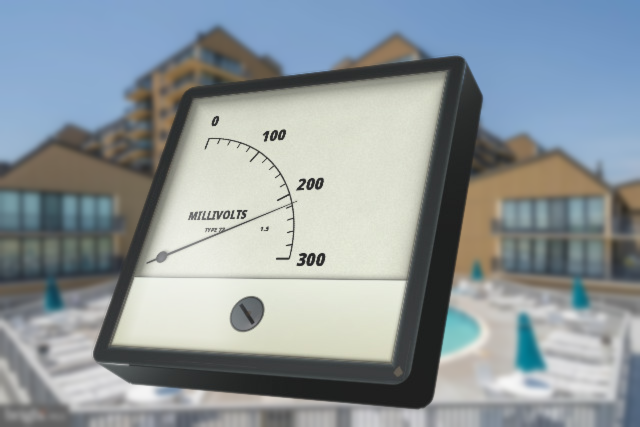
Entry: 220 mV
